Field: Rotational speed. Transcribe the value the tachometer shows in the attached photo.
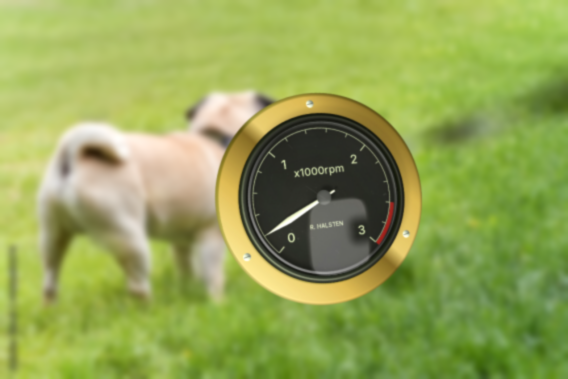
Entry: 200 rpm
